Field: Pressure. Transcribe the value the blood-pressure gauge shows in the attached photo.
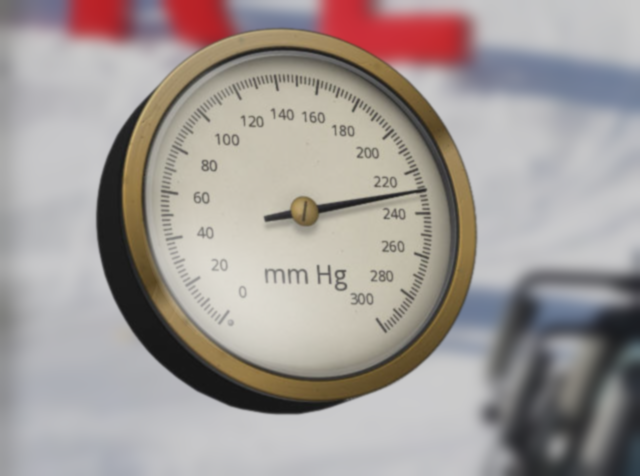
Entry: 230 mmHg
